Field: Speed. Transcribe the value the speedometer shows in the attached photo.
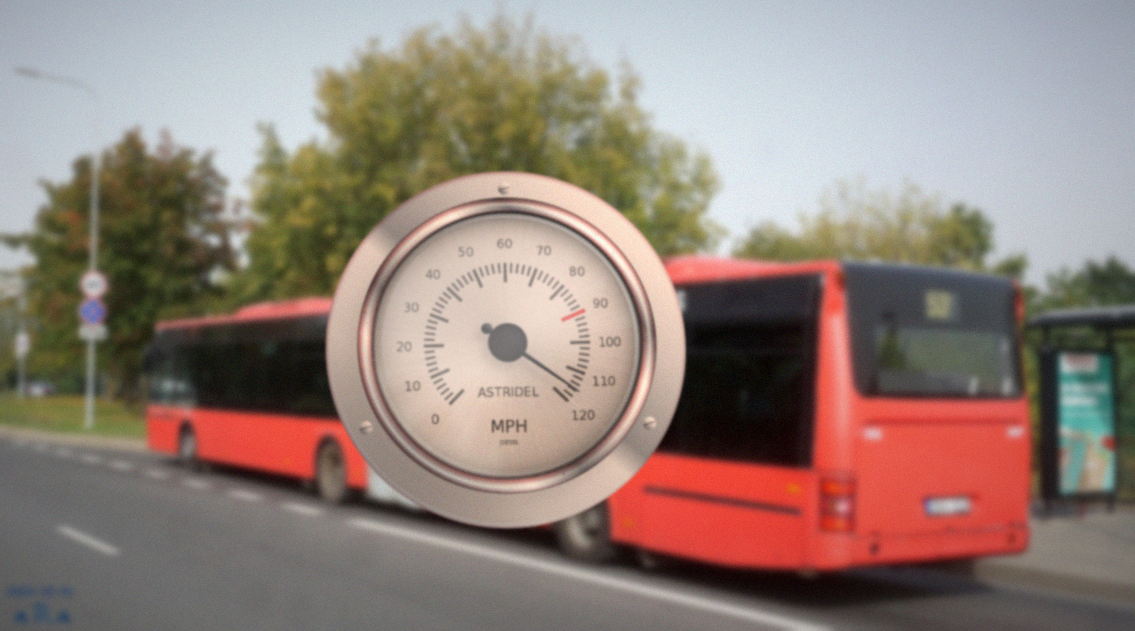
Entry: 116 mph
